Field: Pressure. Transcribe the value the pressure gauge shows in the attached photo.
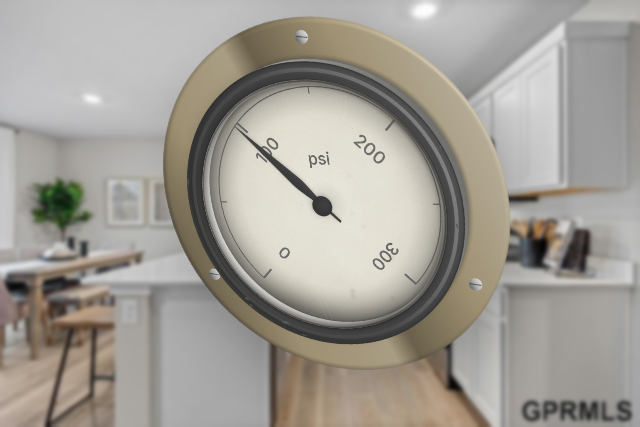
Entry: 100 psi
